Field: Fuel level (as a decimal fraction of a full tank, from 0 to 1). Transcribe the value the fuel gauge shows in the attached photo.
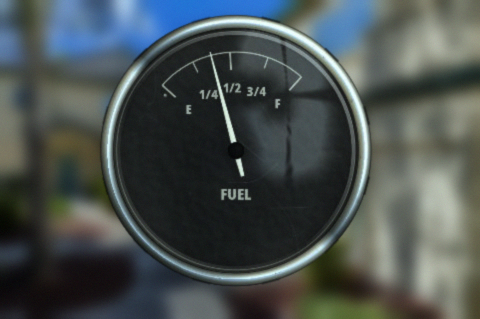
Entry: 0.375
